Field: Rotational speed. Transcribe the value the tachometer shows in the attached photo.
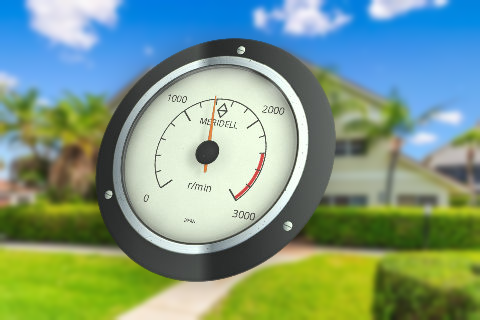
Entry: 1400 rpm
